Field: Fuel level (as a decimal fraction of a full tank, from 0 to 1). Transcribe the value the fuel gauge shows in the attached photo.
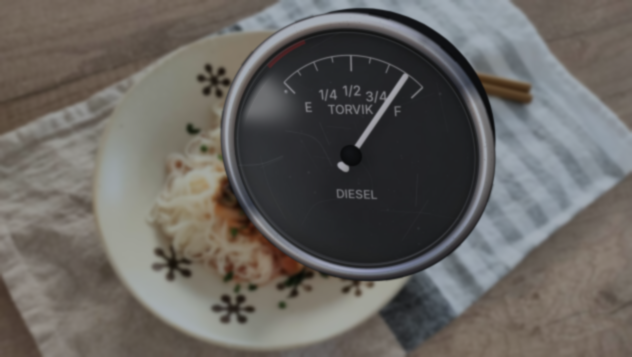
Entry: 0.875
